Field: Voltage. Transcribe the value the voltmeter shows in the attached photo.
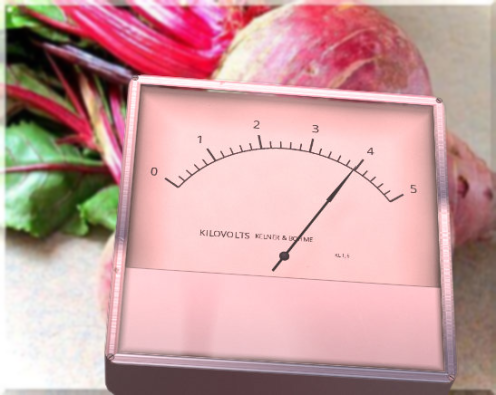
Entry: 4 kV
